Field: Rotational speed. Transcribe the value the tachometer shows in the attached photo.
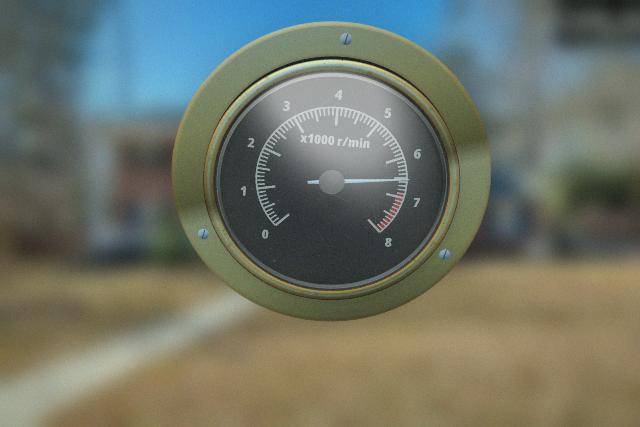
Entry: 6500 rpm
